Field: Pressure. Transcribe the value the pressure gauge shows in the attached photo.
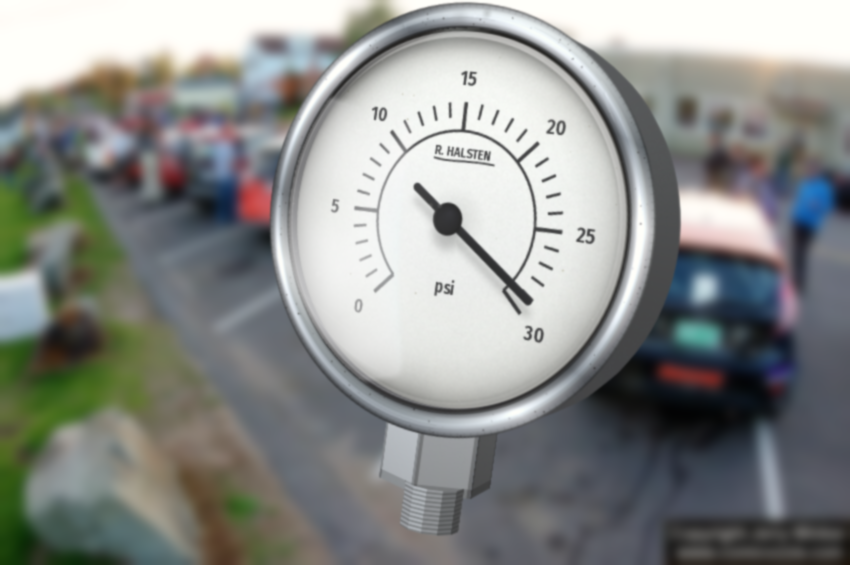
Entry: 29 psi
